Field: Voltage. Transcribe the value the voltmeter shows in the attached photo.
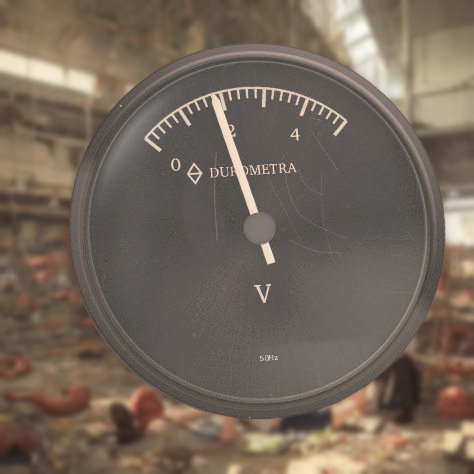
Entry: 1.8 V
